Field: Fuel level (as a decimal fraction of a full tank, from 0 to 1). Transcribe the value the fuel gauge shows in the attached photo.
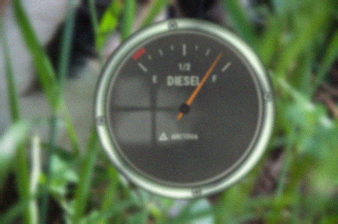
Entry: 0.875
